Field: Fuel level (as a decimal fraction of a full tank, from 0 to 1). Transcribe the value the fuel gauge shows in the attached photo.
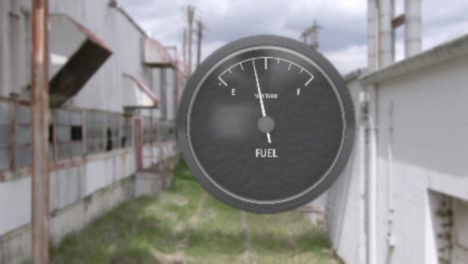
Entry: 0.375
